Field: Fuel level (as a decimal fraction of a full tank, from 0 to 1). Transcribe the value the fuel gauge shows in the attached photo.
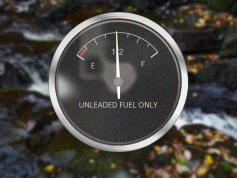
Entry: 0.5
